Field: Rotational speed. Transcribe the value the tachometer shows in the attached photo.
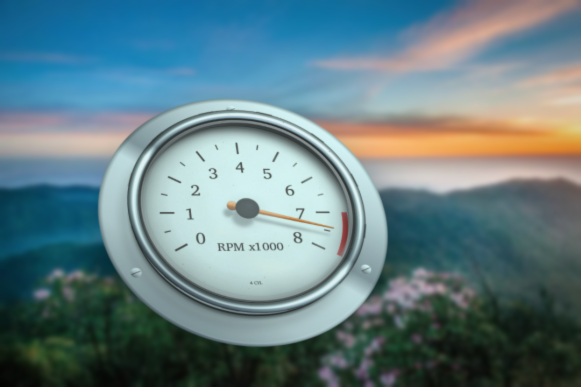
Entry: 7500 rpm
